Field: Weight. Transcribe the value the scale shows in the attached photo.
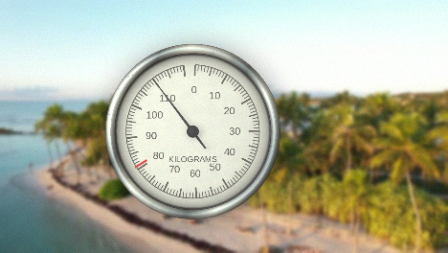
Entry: 110 kg
